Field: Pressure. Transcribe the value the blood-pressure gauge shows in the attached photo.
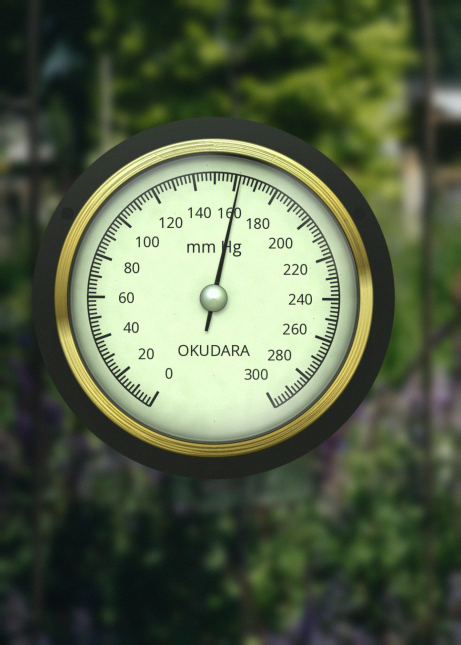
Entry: 162 mmHg
